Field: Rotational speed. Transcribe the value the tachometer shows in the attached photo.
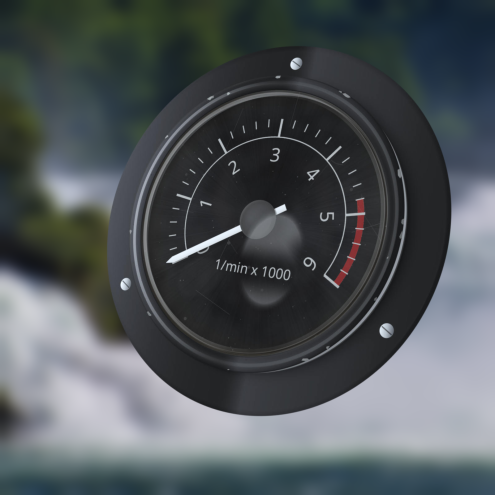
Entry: 0 rpm
